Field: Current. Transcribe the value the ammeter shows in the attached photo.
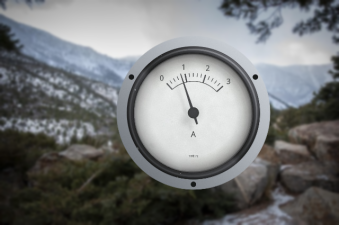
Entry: 0.8 A
